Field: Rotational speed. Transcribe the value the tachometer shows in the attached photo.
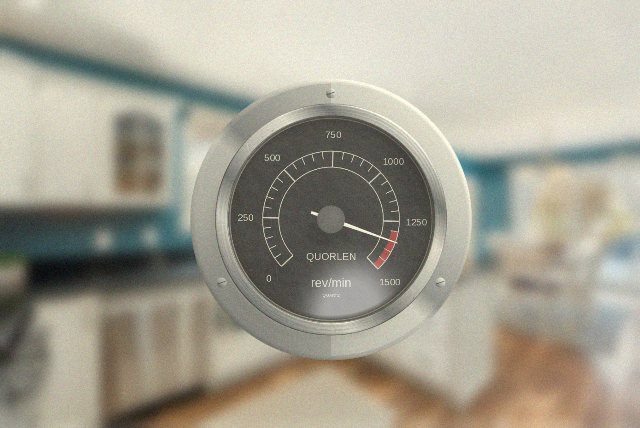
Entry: 1350 rpm
